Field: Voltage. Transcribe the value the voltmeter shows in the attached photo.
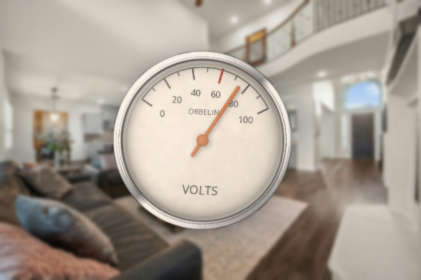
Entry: 75 V
